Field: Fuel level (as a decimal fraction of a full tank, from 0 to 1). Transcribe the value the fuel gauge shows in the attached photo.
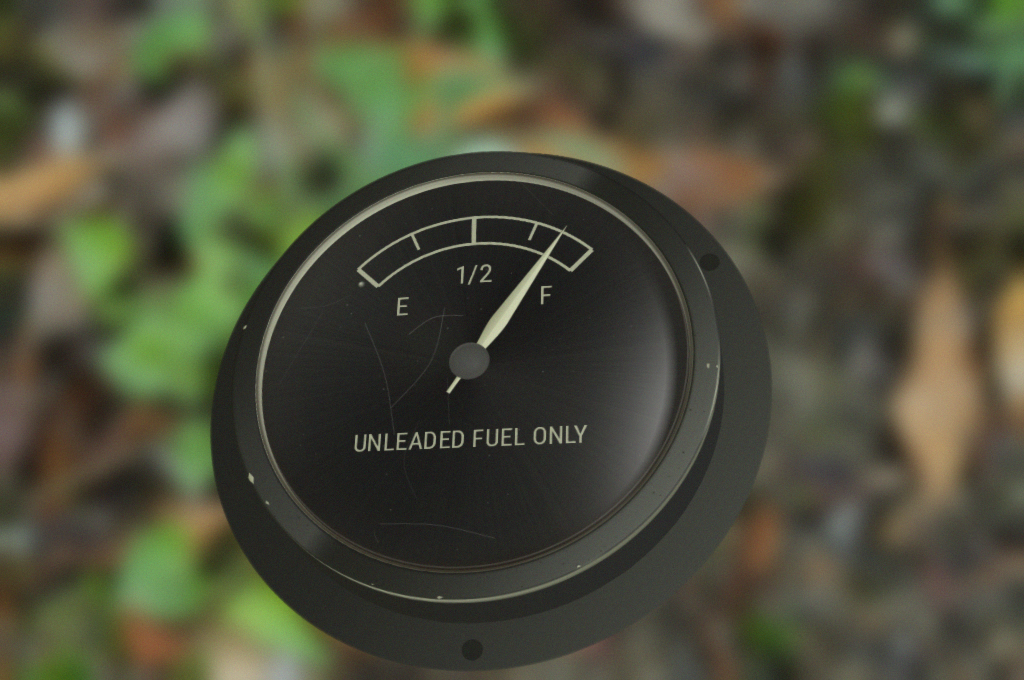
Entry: 0.875
